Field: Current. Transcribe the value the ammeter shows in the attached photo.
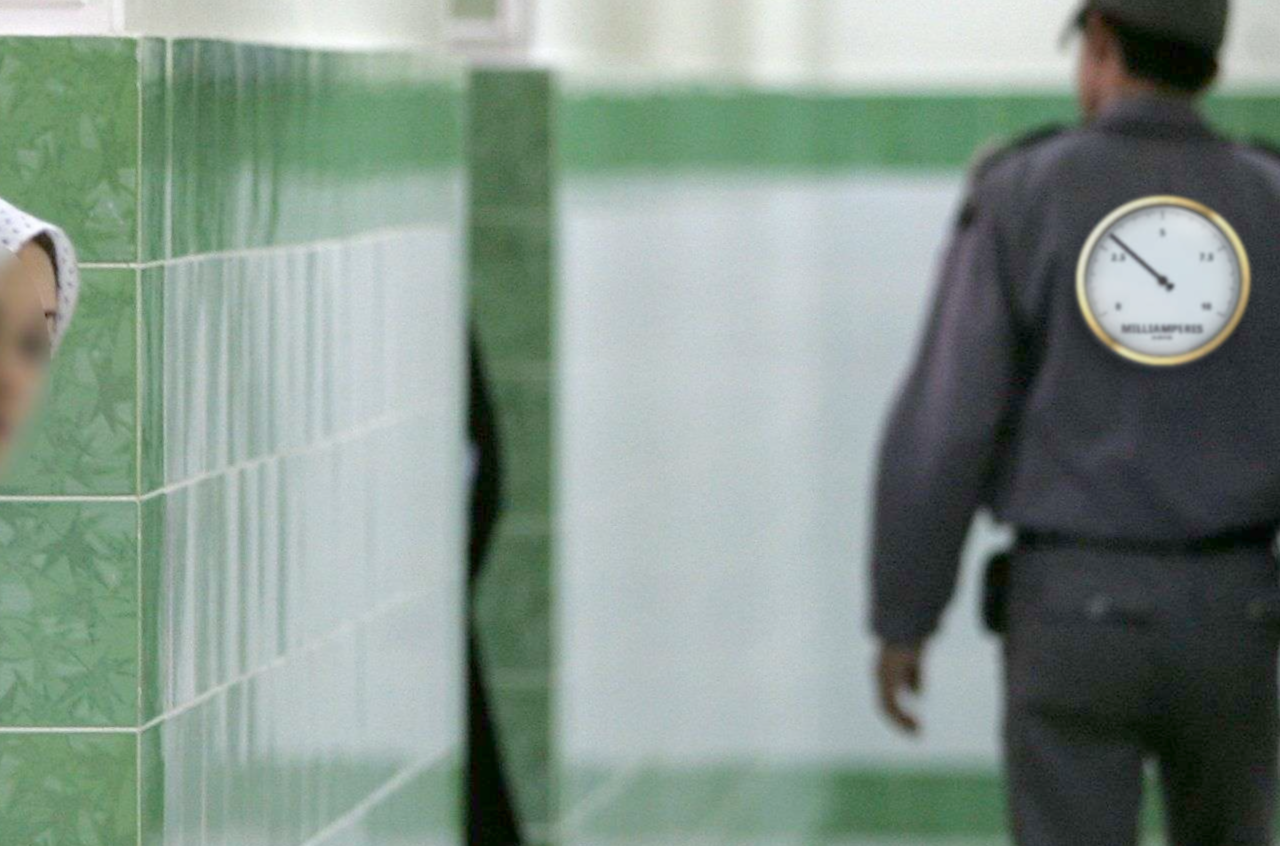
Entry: 3 mA
